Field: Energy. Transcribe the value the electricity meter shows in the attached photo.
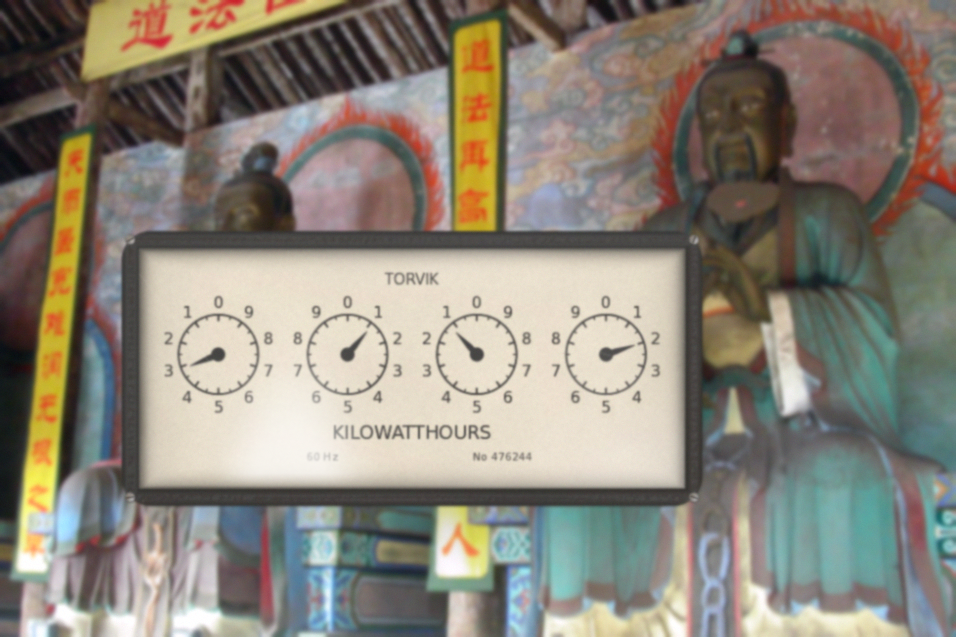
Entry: 3112 kWh
